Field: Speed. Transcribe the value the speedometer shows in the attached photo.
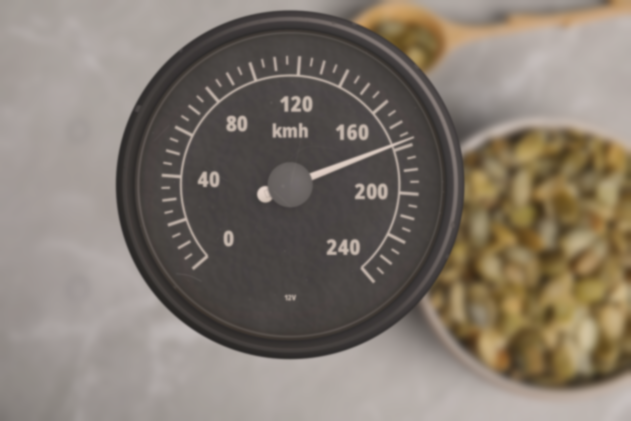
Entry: 177.5 km/h
